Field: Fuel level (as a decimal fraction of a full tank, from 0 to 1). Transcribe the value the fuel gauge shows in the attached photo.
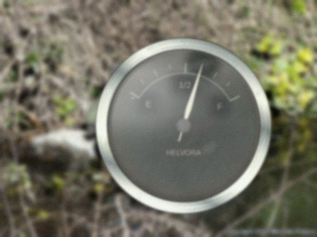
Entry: 0.625
